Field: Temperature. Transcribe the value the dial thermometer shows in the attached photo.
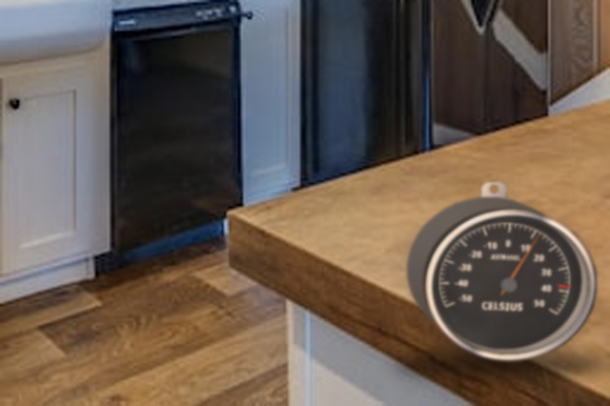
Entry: 10 °C
